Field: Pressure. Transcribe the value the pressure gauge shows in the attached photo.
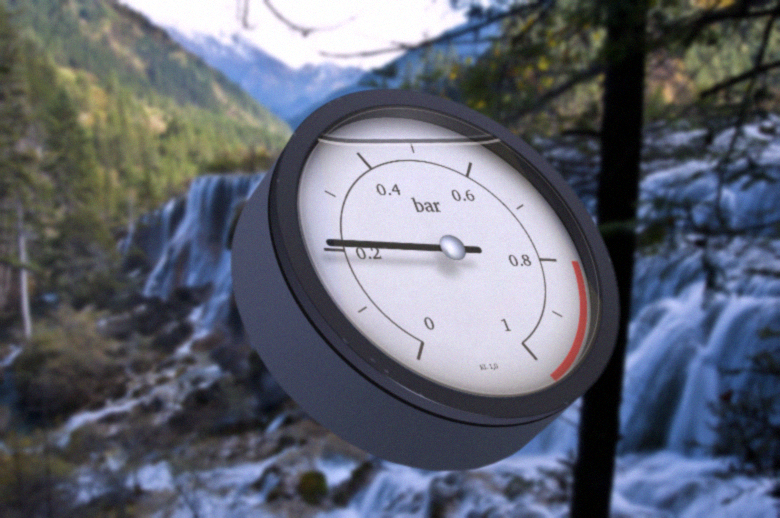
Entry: 0.2 bar
